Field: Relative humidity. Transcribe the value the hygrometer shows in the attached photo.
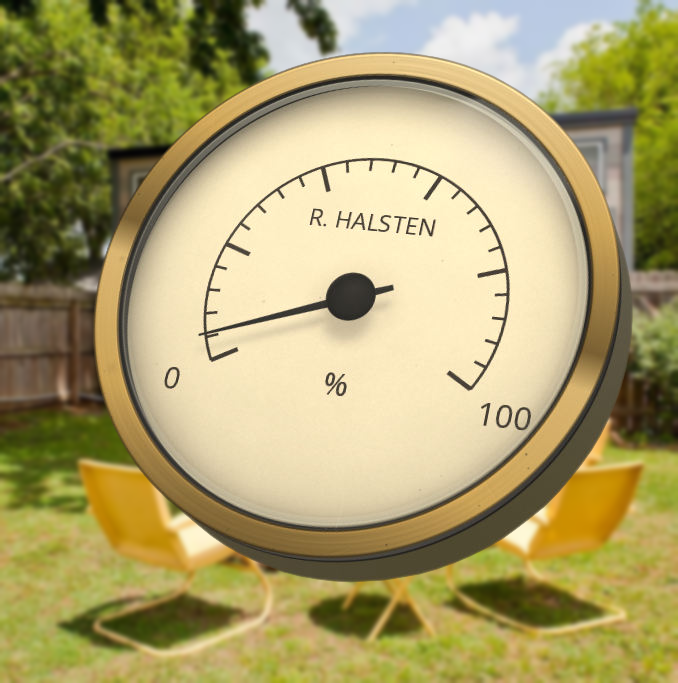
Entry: 4 %
